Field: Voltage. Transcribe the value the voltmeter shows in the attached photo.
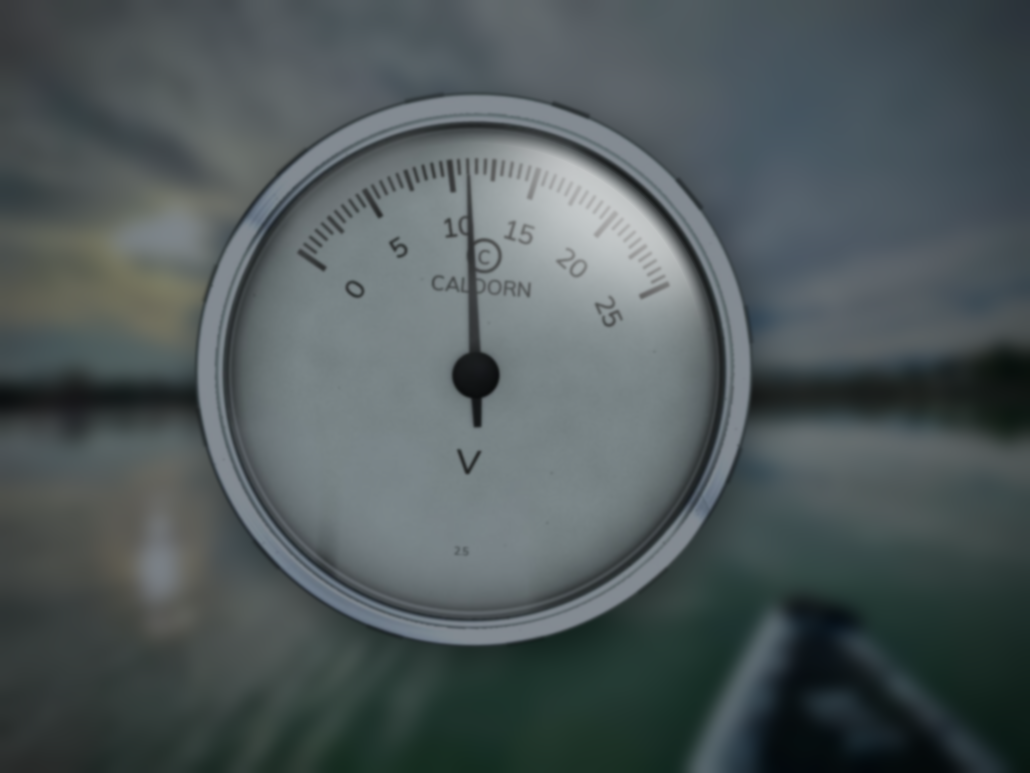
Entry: 11 V
